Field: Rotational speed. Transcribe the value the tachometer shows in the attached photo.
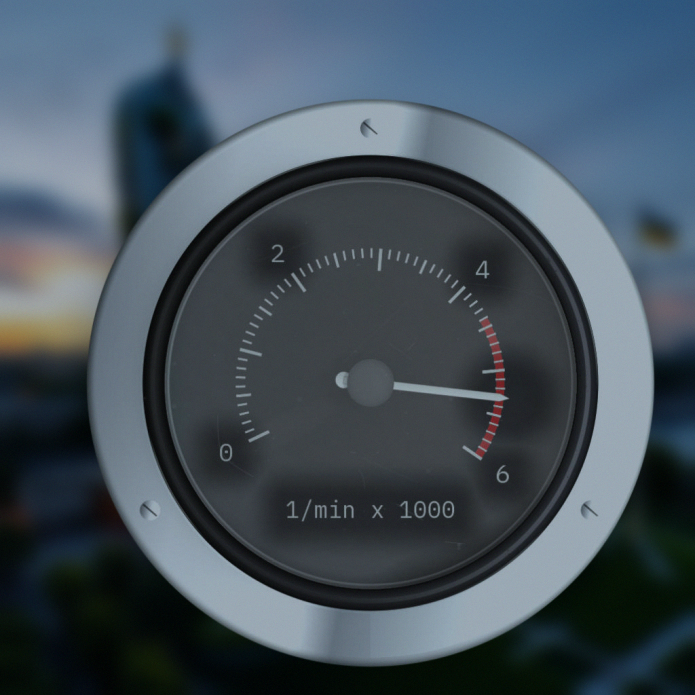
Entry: 5300 rpm
